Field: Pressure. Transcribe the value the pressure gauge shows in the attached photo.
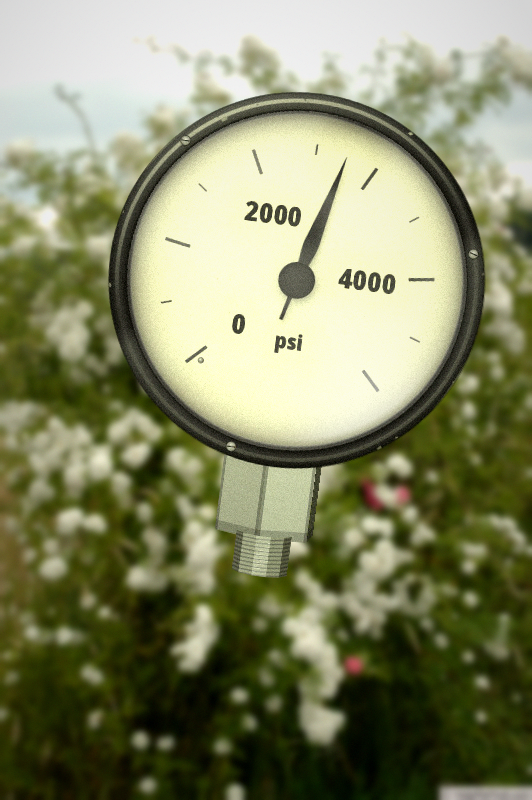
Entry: 2750 psi
